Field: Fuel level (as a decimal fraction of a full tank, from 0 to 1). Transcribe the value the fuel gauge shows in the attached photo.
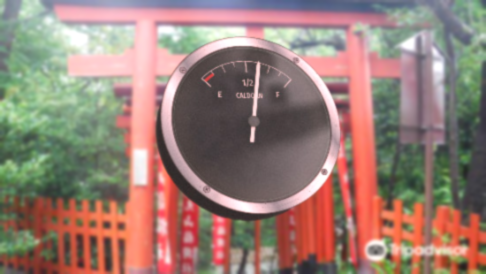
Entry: 0.625
